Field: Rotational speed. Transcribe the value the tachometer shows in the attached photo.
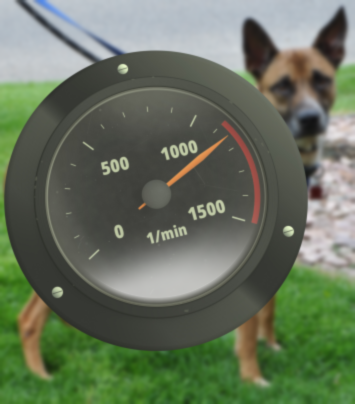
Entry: 1150 rpm
